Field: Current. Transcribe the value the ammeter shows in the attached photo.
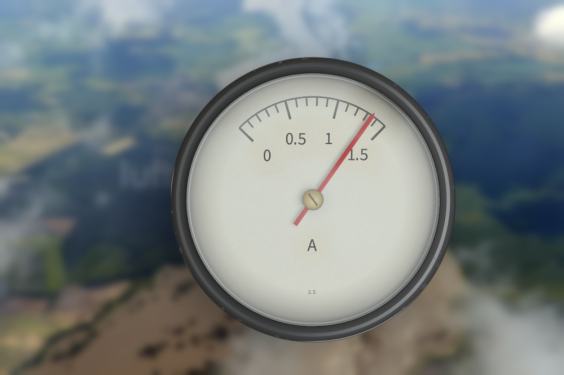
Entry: 1.35 A
